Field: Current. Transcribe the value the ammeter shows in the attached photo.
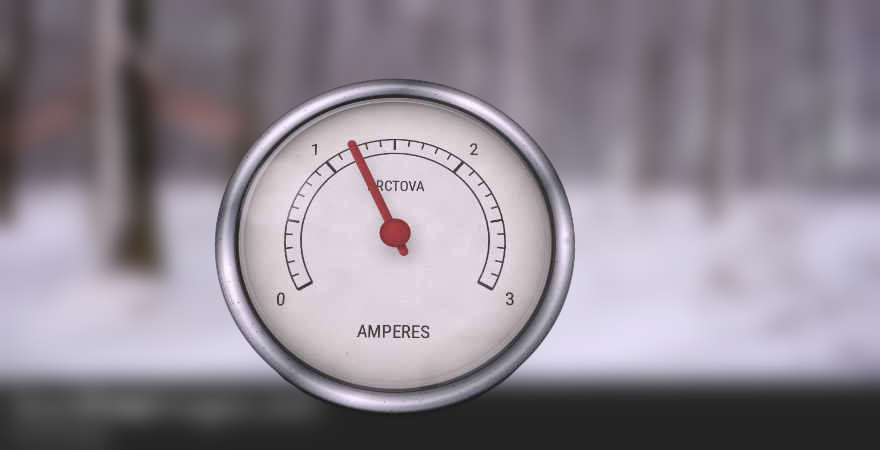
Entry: 1.2 A
